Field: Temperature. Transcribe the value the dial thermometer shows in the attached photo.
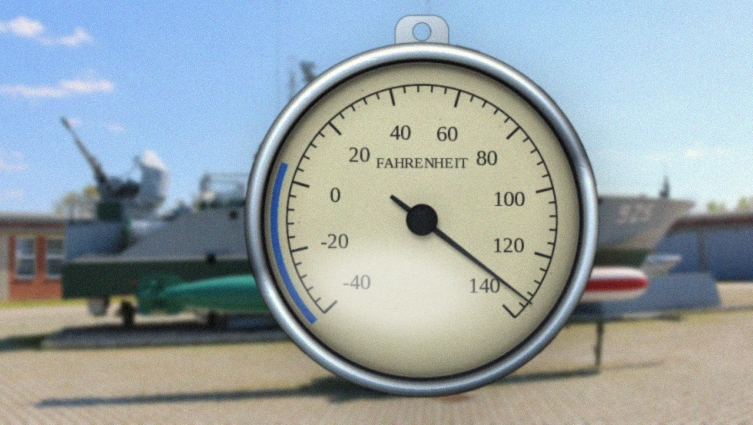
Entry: 134 °F
